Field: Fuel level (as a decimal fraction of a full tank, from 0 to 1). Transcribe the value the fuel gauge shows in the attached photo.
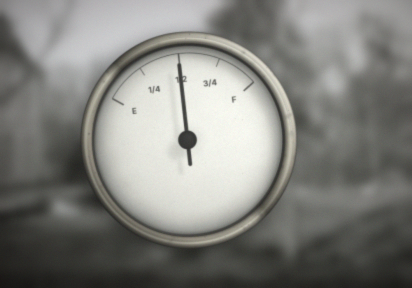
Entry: 0.5
